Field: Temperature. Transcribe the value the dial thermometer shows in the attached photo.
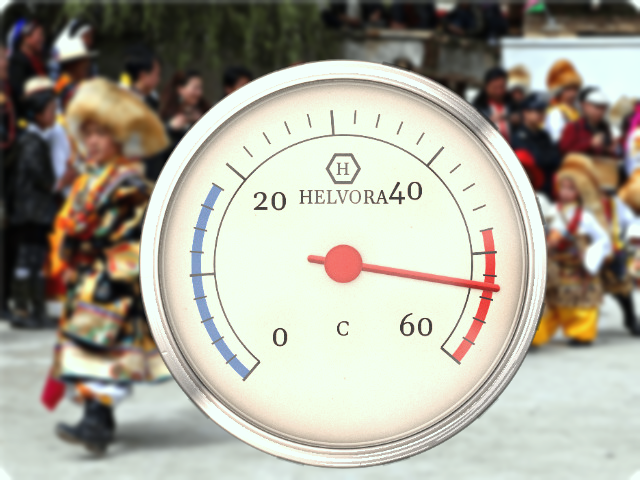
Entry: 53 °C
